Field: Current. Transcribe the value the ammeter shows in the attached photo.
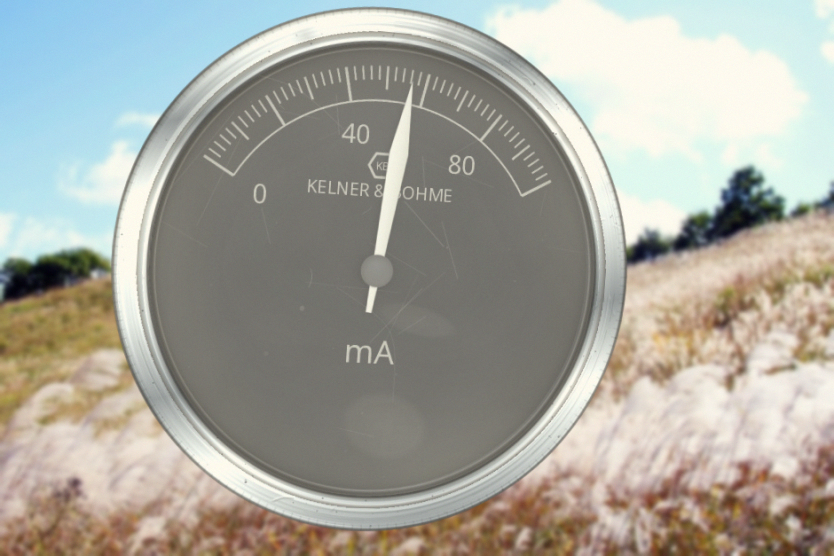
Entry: 56 mA
